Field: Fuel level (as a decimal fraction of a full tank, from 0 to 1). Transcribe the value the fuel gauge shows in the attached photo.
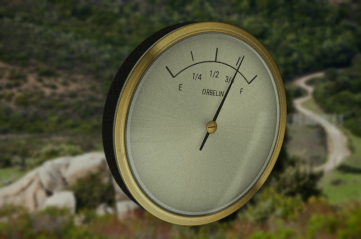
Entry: 0.75
